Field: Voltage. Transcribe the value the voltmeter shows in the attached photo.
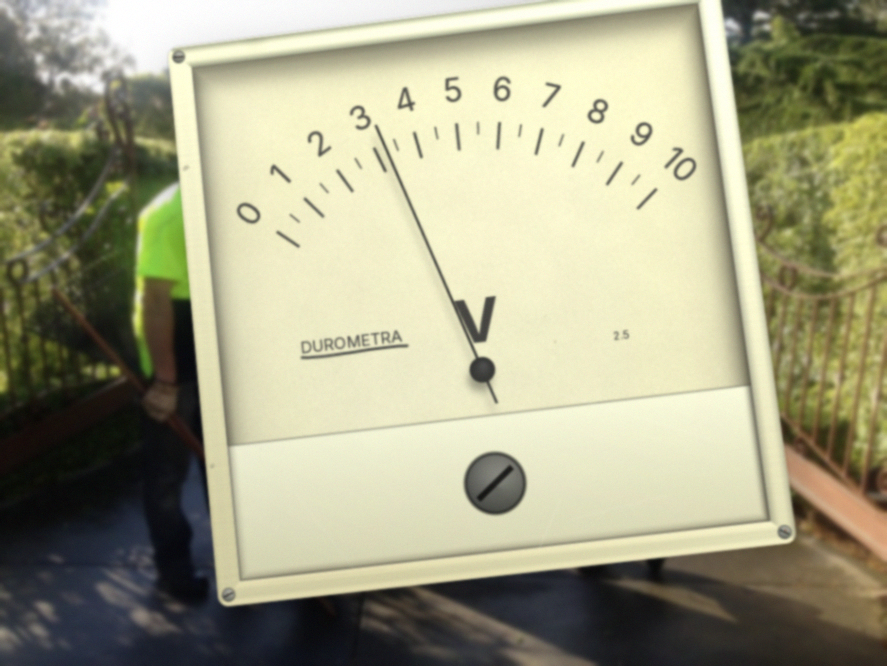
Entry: 3.25 V
